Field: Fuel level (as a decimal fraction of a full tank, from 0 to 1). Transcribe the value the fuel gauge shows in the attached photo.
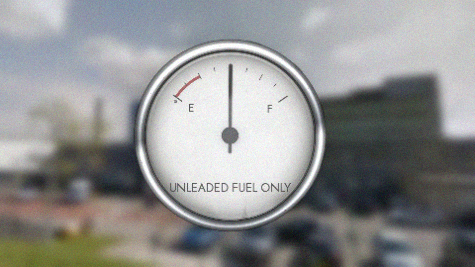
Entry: 0.5
